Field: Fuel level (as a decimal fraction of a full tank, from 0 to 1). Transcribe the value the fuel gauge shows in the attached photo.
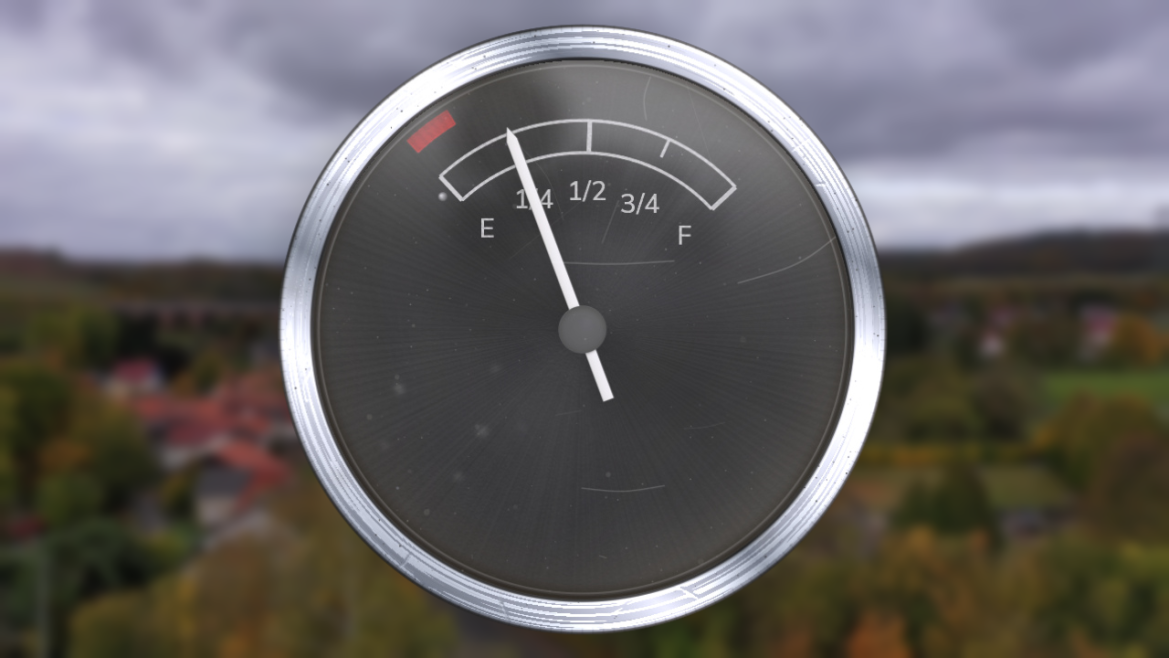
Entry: 0.25
